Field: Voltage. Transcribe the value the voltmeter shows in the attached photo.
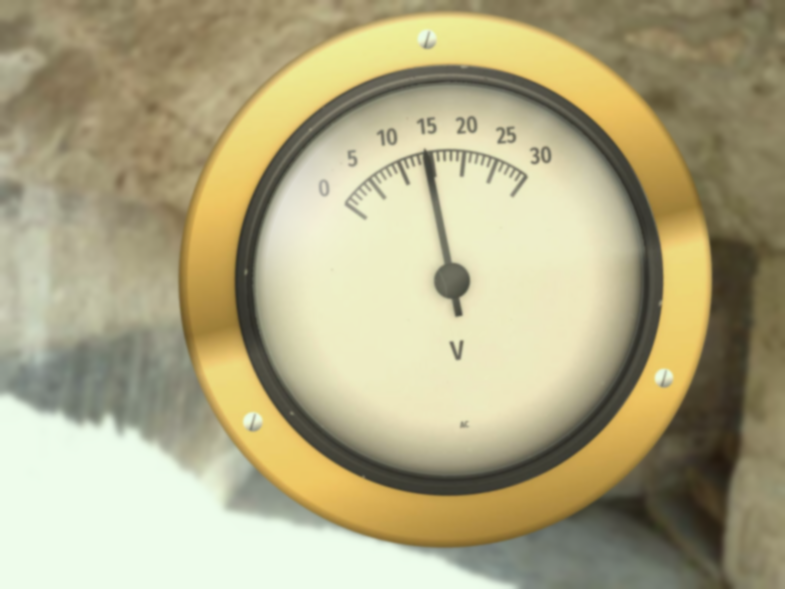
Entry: 14 V
